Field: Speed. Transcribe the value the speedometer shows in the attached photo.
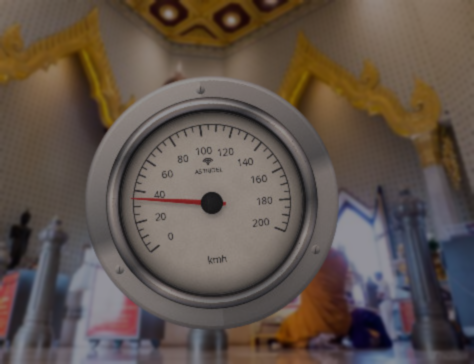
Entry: 35 km/h
